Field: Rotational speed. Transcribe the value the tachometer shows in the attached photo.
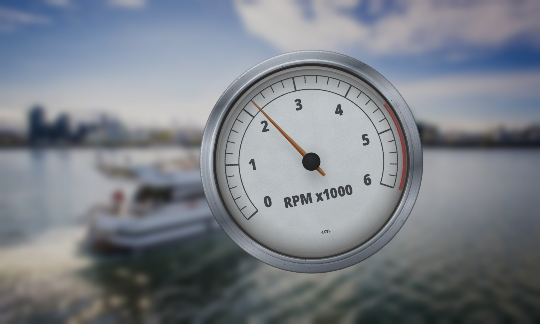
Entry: 2200 rpm
